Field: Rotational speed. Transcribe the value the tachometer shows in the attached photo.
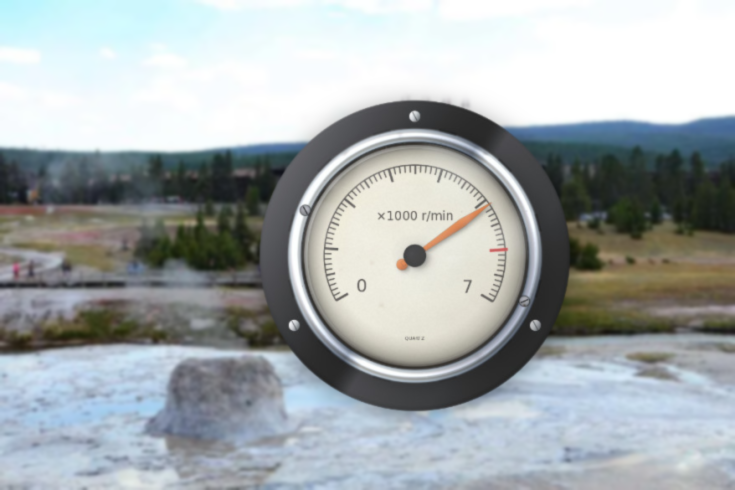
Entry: 5100 rpm
